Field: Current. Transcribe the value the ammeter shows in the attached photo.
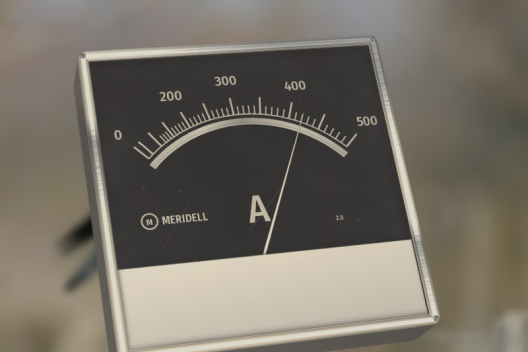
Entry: 420 A
